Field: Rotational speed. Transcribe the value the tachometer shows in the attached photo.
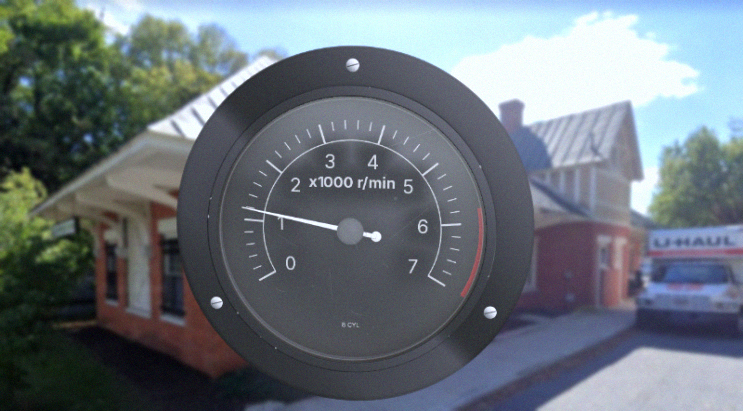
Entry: 1200 rpm
